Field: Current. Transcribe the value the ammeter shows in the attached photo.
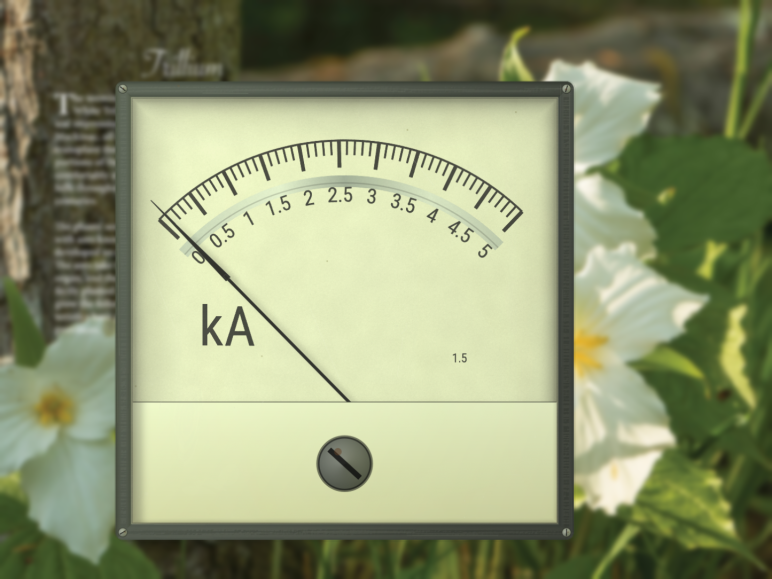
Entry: 0.1 kA
